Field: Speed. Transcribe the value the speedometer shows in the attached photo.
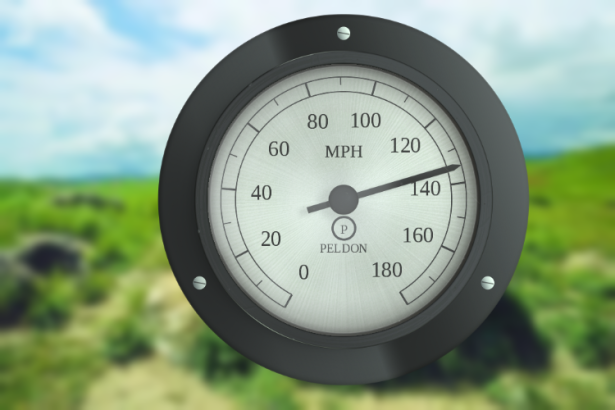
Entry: 135 mph
